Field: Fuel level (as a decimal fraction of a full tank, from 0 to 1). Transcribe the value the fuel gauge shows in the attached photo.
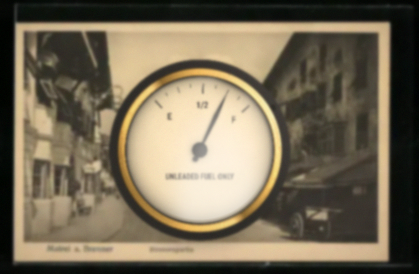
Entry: 0.75
